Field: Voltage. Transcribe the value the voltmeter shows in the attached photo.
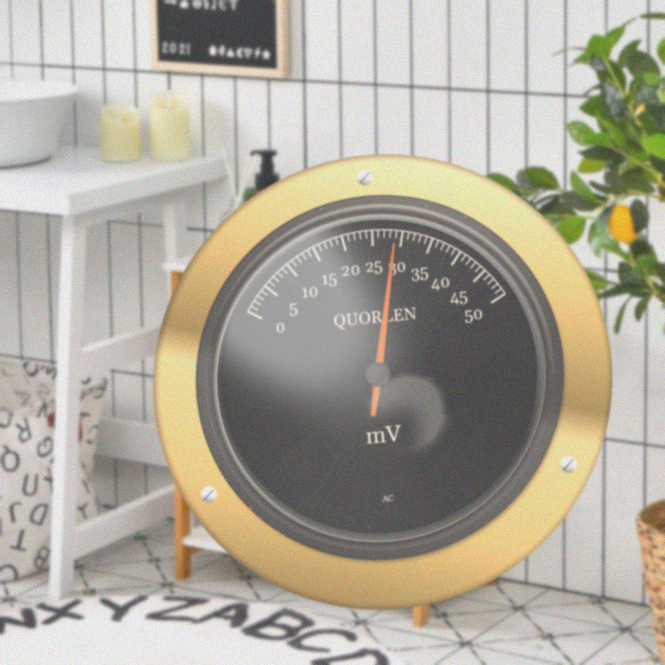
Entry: 29 mV
